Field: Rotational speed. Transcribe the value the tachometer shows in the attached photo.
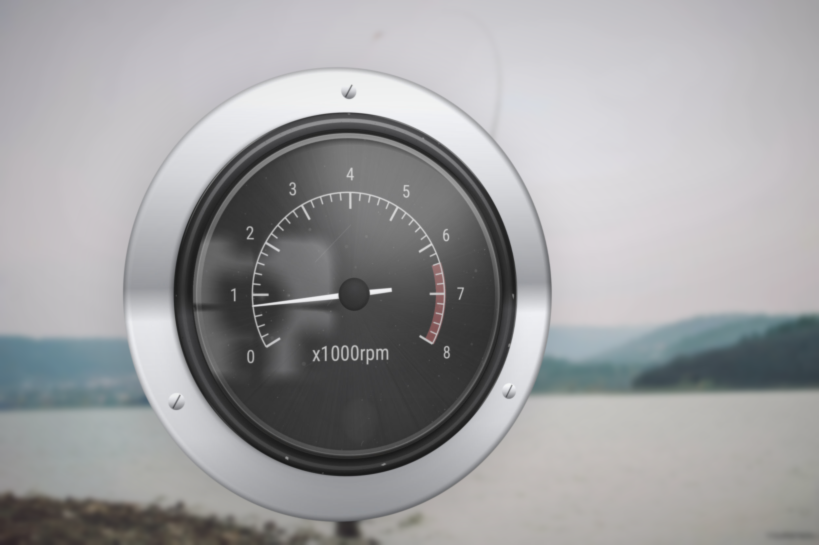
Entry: 800 rpm
